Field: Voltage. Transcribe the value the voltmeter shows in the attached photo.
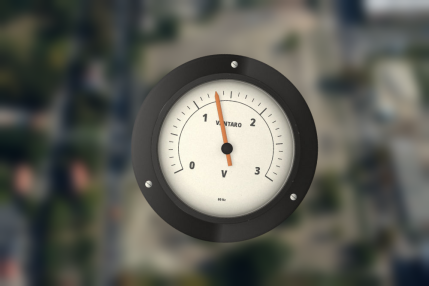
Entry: 1.3 V
